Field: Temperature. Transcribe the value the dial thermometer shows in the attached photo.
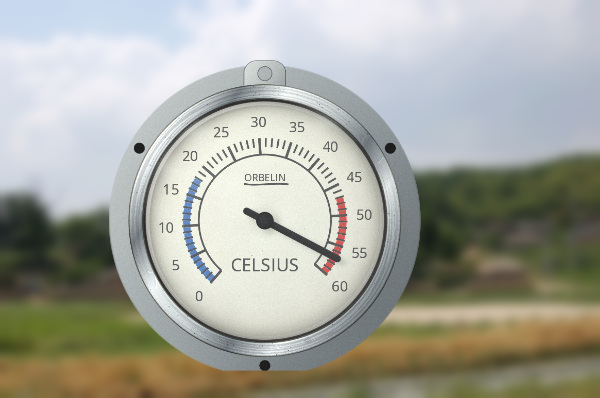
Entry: 57 °C
